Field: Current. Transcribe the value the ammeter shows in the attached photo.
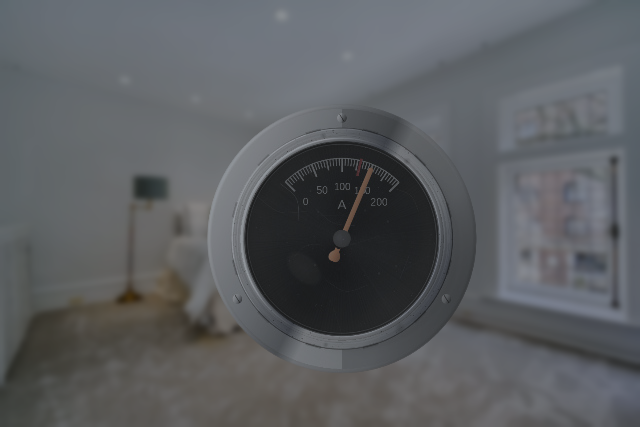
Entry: 150 A
